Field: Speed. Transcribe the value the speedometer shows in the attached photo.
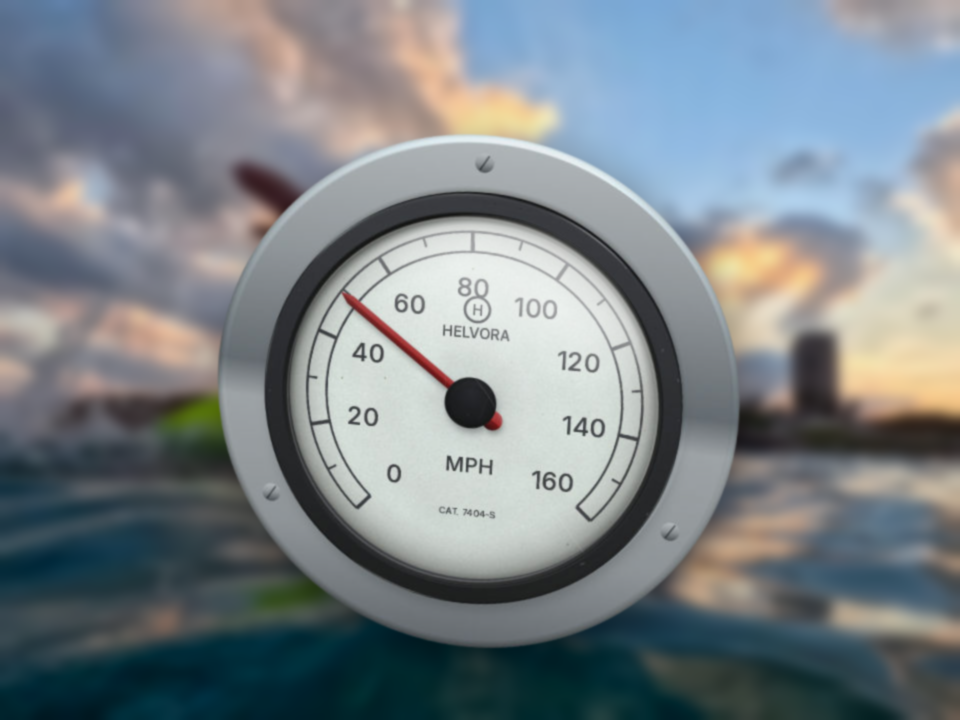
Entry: 50 mph
